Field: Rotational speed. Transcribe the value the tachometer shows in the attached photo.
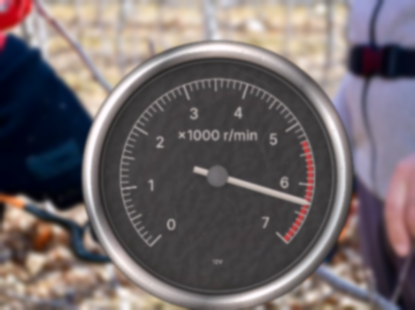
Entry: 6300 rpm
